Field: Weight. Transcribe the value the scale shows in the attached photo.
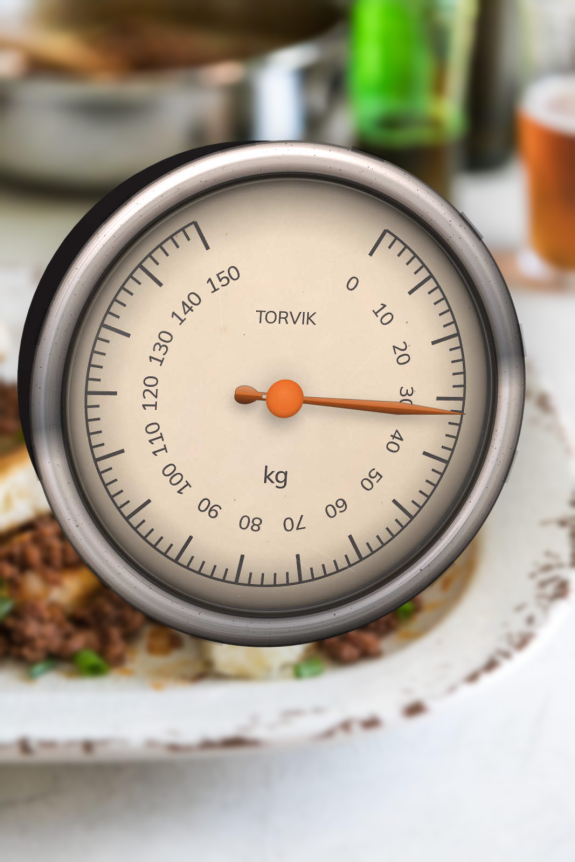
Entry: 32 kg
